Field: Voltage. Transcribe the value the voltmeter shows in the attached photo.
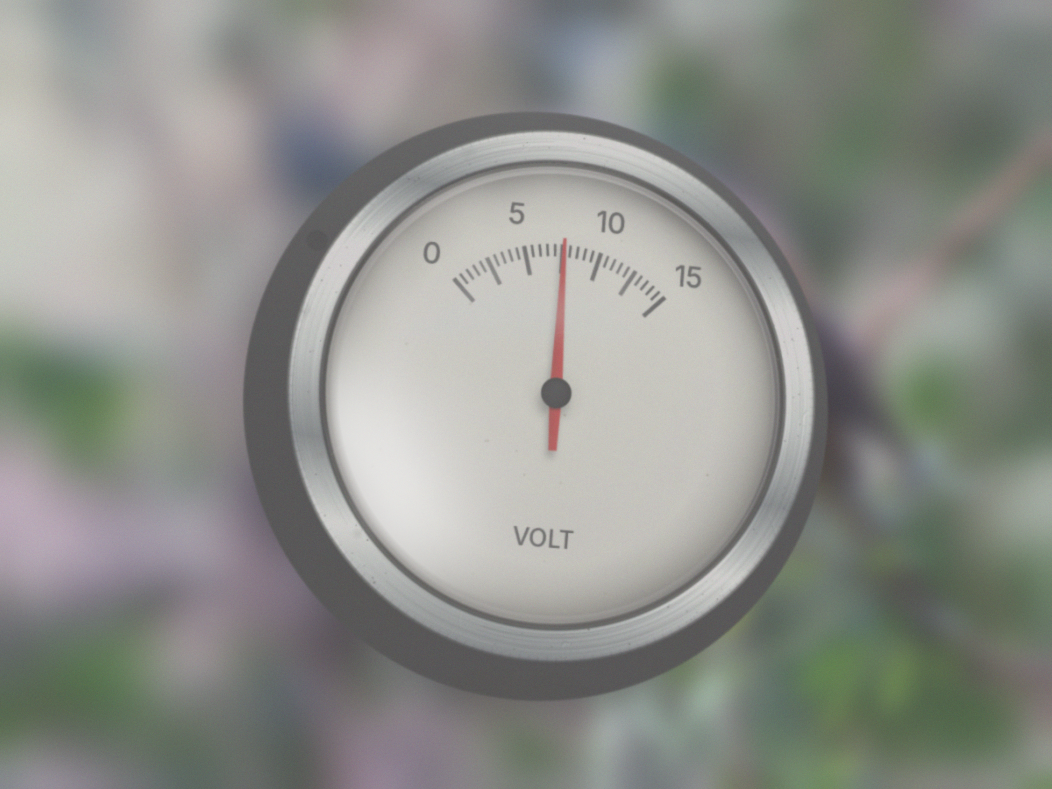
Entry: 7.5 V
